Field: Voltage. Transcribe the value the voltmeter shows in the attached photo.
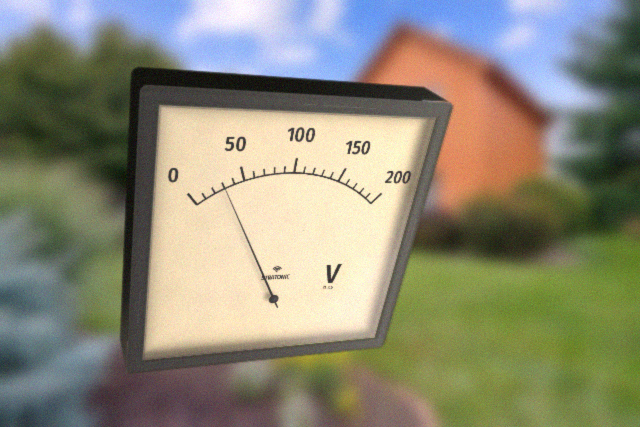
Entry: 30 V
